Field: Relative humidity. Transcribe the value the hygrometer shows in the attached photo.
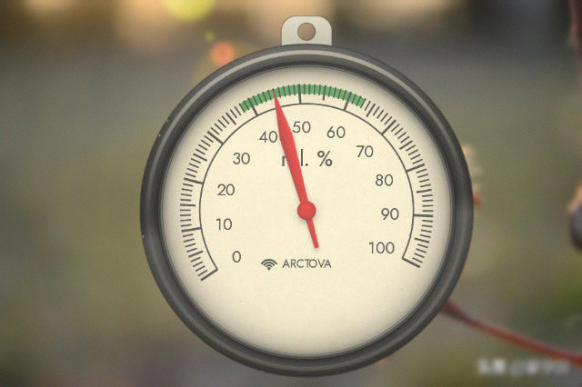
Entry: 45 %
